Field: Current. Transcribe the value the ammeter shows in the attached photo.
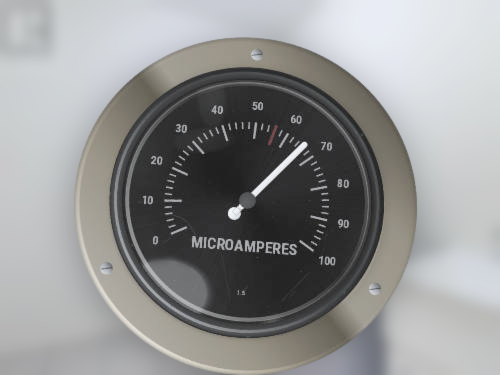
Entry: 66 µA
